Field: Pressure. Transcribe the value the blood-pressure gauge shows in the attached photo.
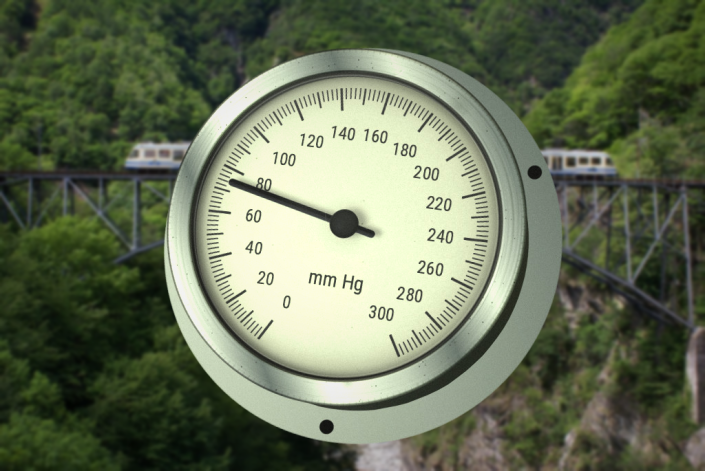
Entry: 74 mmHg
